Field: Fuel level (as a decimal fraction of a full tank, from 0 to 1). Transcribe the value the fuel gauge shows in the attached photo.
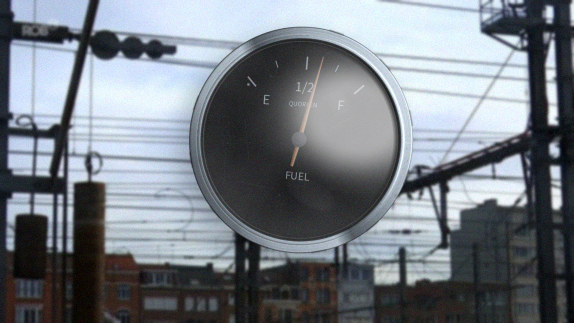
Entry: 0.625
